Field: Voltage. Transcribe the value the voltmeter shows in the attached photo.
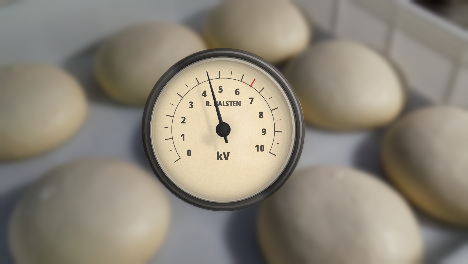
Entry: 4.5 kV
